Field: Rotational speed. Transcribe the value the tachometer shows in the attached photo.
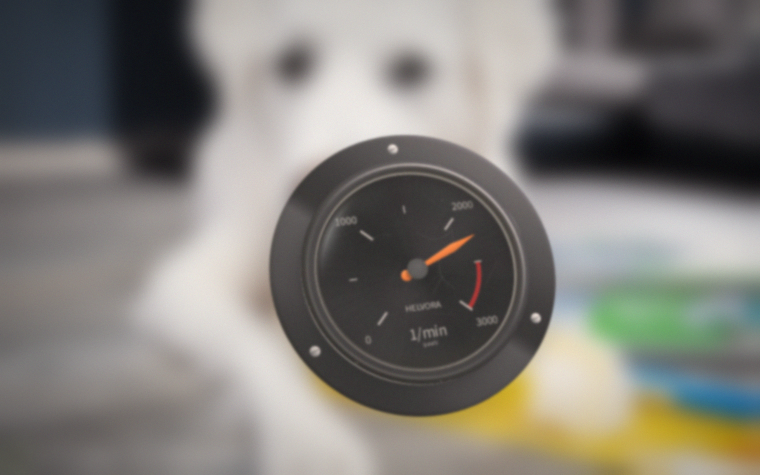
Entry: 2250 rpm
